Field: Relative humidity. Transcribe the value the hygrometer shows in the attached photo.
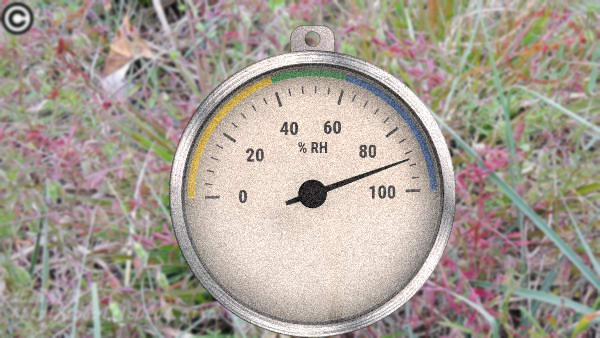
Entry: 90 %
